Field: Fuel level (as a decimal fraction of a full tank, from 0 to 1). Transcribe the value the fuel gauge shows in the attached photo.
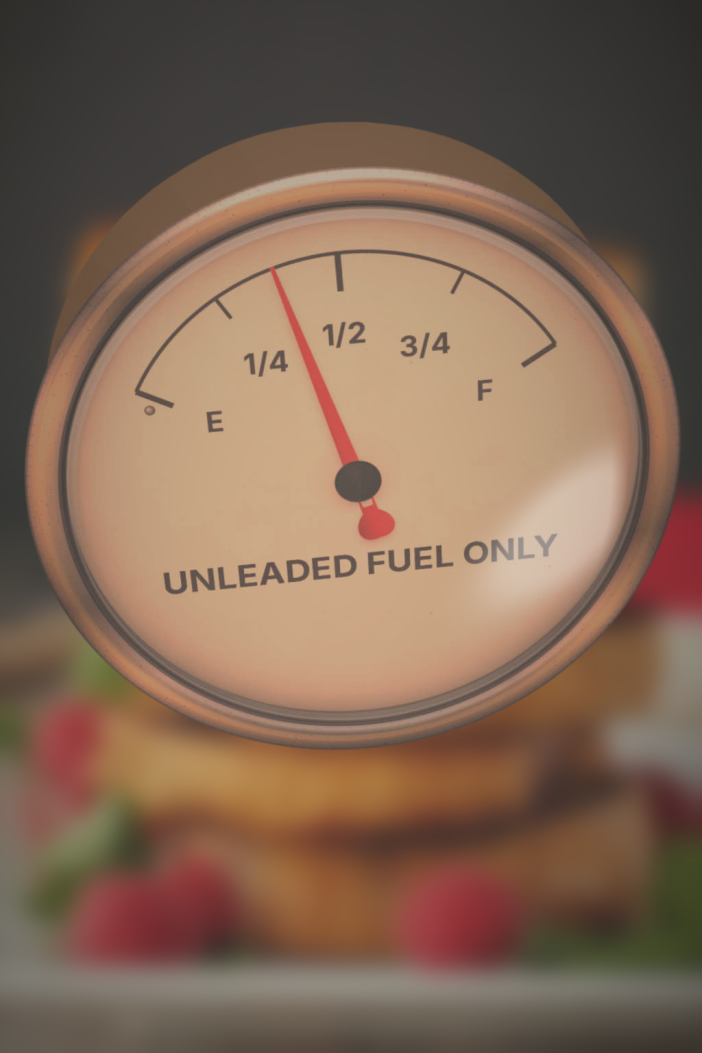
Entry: 0.375
